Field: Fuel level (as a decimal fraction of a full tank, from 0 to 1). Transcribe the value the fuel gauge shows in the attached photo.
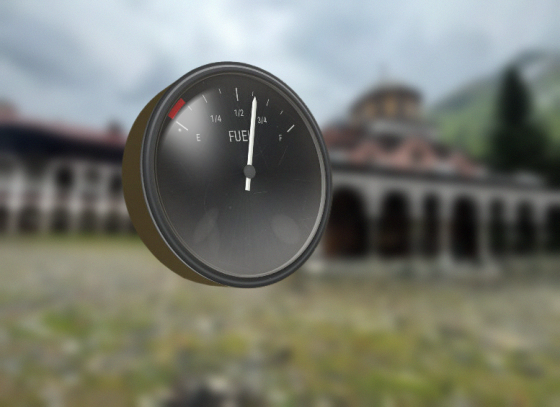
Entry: 0.625
